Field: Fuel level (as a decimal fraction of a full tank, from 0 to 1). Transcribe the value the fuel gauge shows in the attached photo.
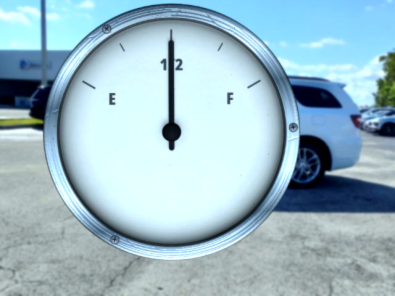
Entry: 0.5
